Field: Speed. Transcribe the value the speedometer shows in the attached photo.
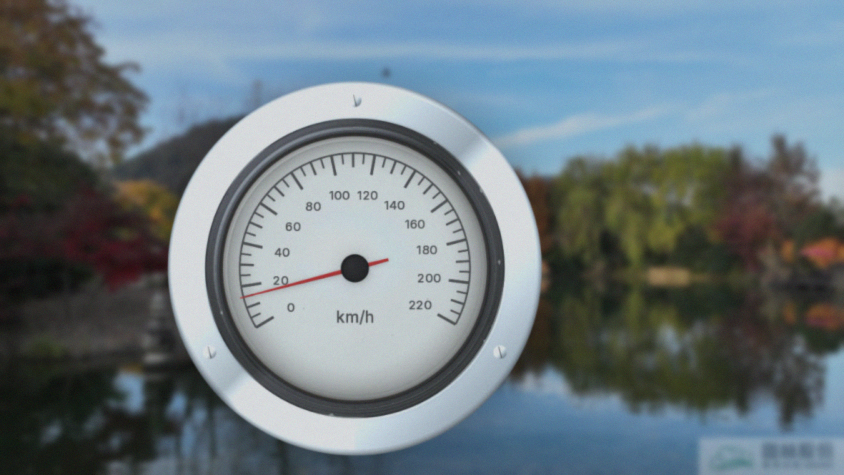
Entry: 15 km/h
